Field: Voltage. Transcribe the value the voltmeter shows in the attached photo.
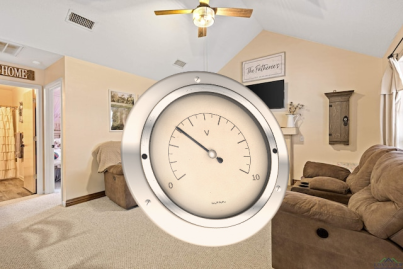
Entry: 3 V
